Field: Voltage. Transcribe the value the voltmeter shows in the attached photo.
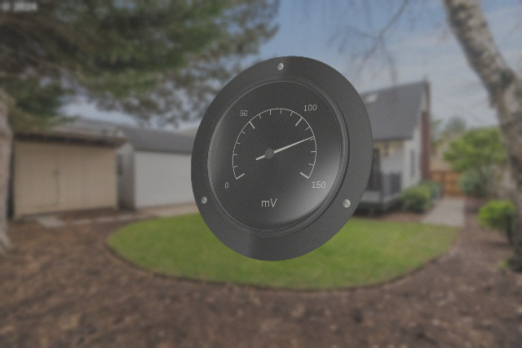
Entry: 120 mV
